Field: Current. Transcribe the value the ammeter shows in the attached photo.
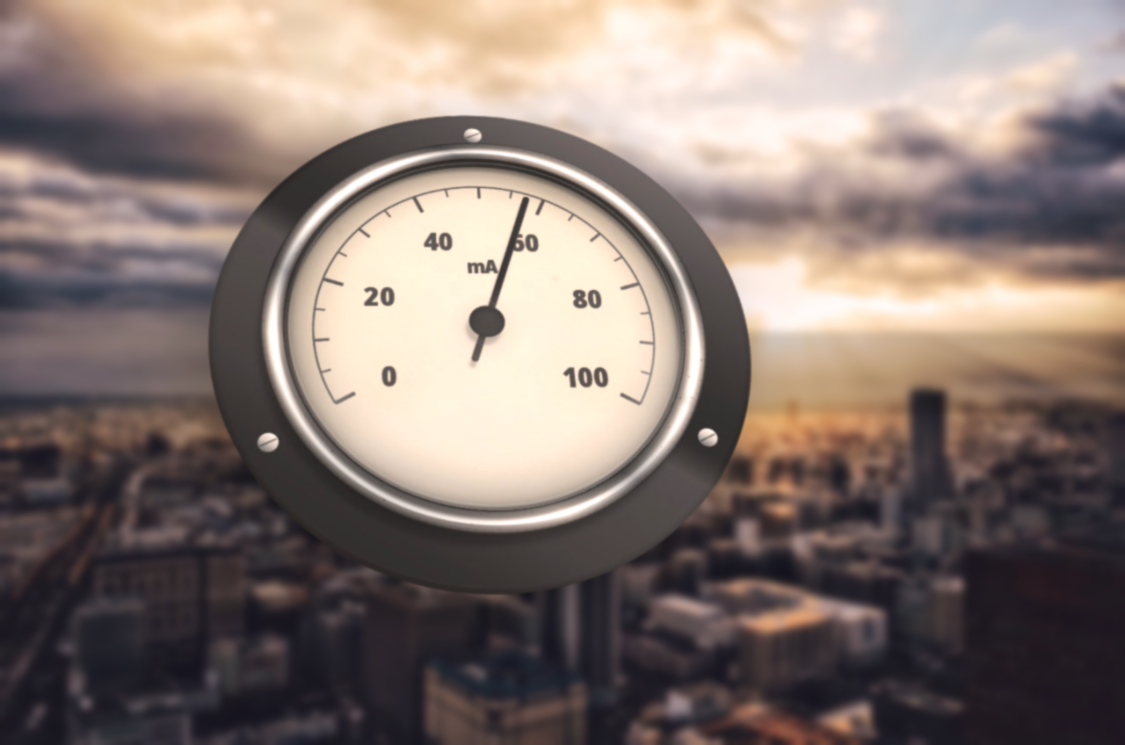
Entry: 57.5 mA
